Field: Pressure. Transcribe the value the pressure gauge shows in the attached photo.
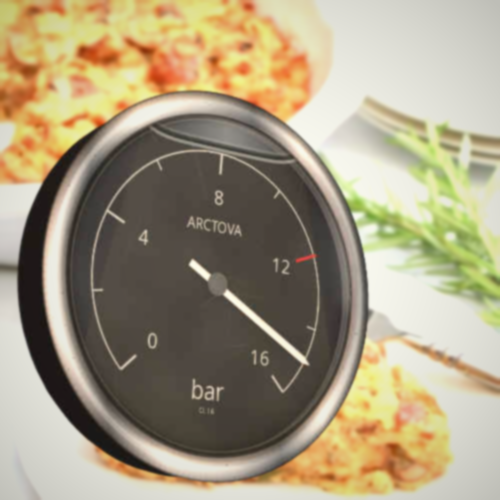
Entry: 15 bar
